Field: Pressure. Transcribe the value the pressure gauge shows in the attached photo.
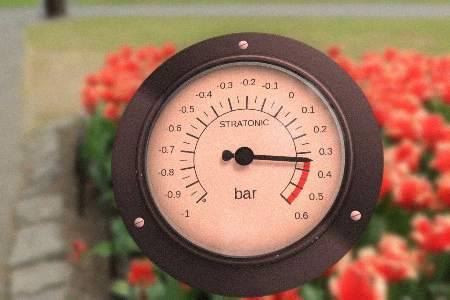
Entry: 0.35 bar
